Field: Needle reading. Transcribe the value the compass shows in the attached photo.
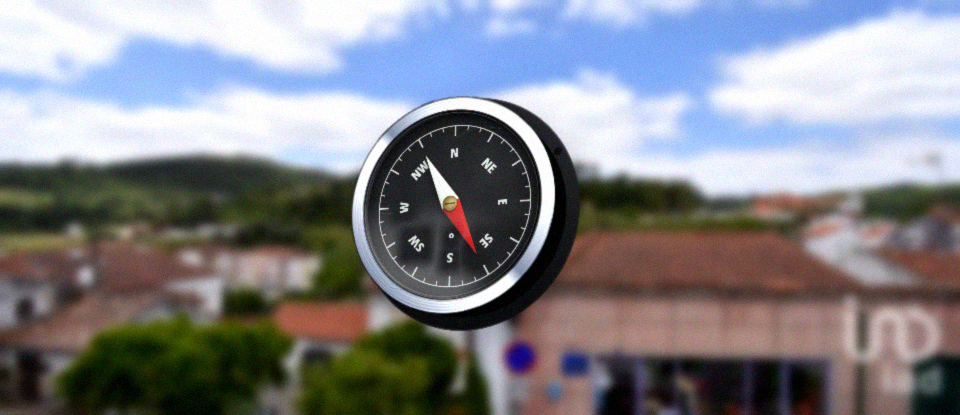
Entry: 150 °
